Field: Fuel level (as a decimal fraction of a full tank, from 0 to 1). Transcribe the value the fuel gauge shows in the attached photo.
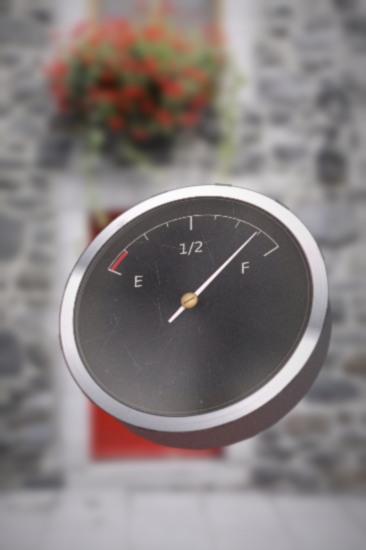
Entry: 0.875
